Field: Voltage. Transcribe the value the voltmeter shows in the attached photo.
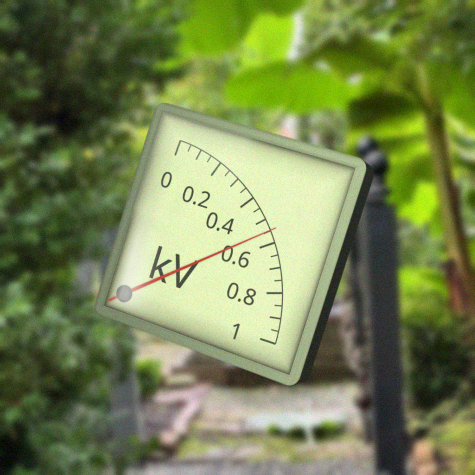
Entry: 0.55 kV
